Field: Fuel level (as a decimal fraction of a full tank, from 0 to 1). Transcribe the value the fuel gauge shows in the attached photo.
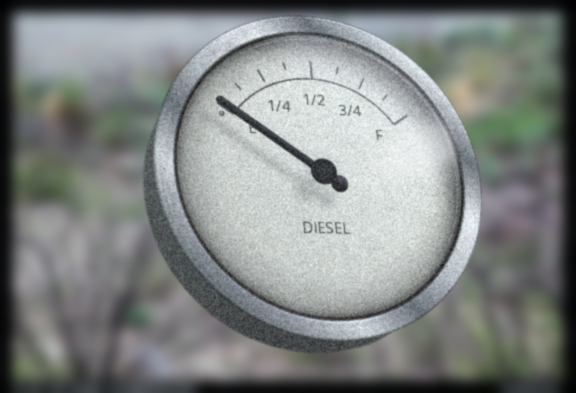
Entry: 0
